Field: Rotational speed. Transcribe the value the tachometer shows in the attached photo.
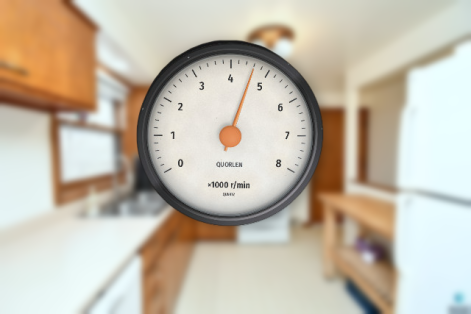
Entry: 4600 rpm
